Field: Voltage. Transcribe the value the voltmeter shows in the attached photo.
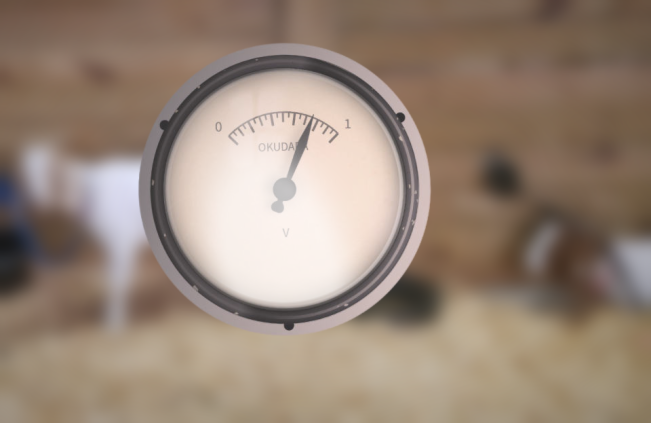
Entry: 0.75 V
